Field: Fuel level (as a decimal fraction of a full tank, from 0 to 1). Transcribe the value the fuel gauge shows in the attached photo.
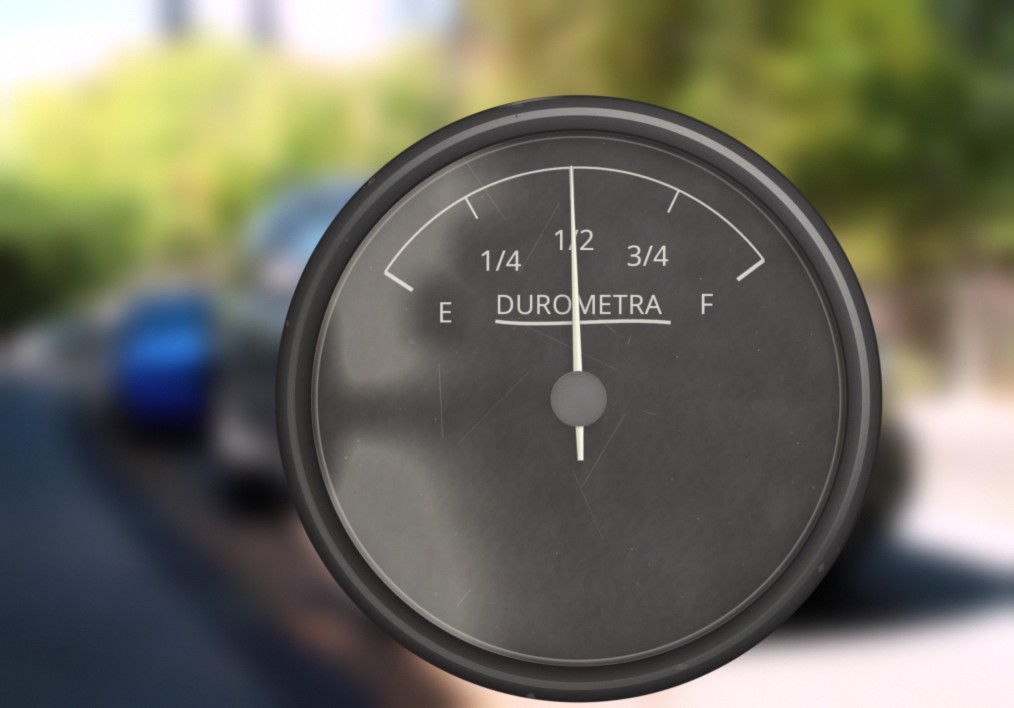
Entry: 0.5
